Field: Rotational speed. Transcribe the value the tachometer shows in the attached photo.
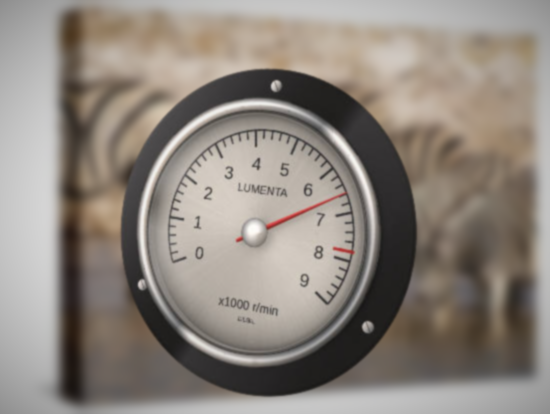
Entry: 6600 rpm
